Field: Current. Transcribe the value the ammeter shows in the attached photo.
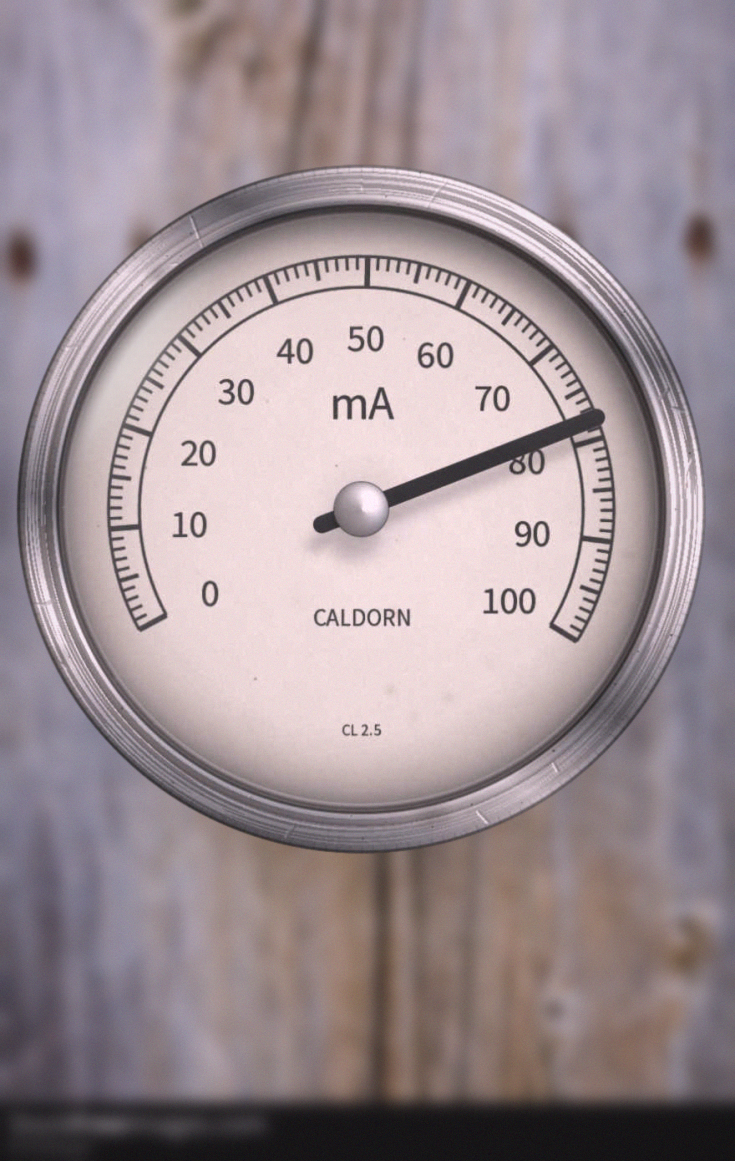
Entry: 78 mA
